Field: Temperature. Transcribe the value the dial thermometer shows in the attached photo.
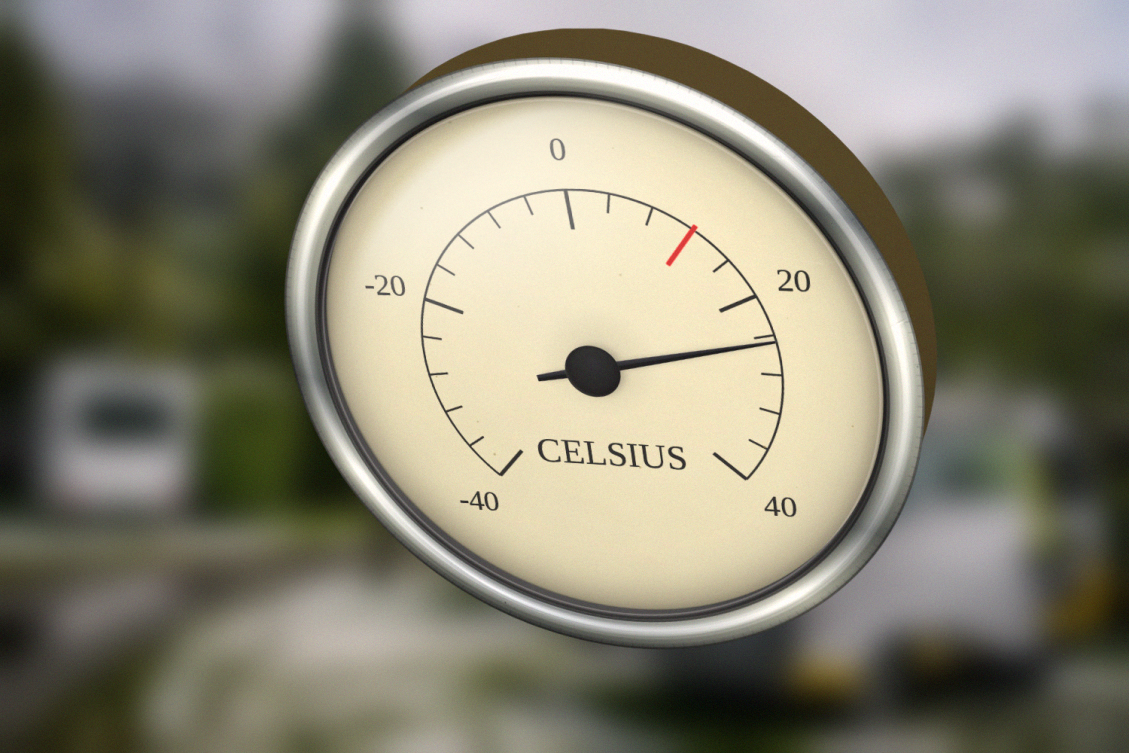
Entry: 24 °C
